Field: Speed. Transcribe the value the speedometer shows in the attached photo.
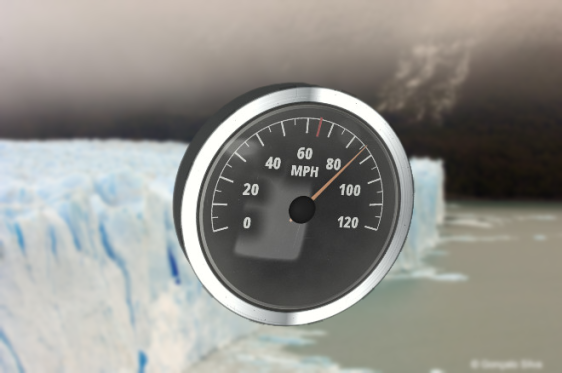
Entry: 85 mph
